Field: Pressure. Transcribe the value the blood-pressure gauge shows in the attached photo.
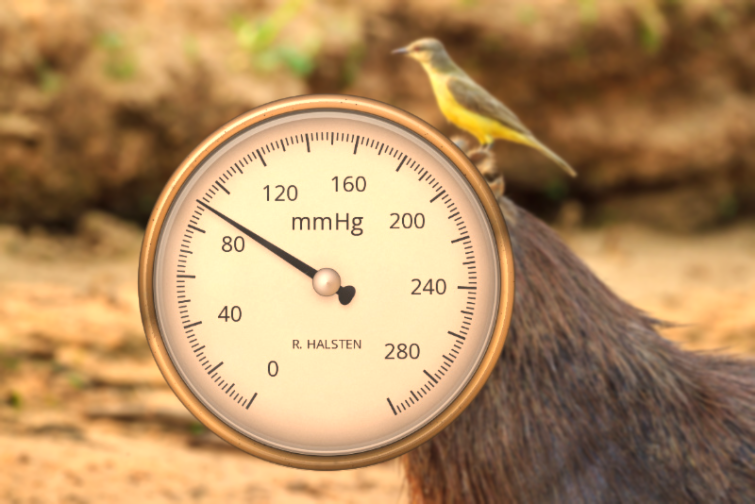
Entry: 90 mmHg
